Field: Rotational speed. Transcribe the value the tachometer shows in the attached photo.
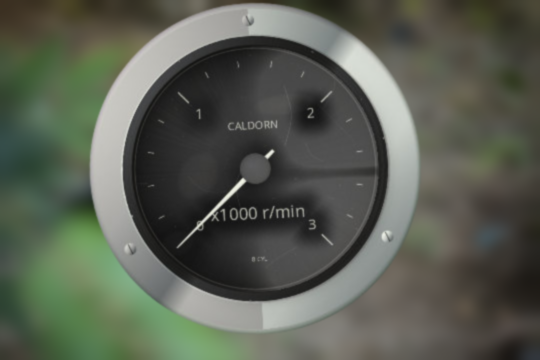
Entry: 0 rpm
